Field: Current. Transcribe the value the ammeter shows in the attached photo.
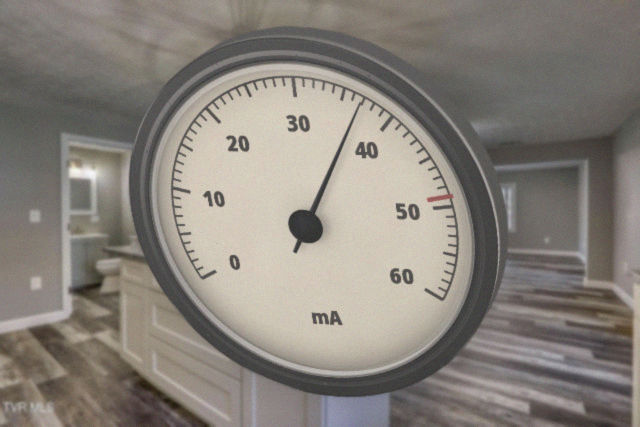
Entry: 37 mA
